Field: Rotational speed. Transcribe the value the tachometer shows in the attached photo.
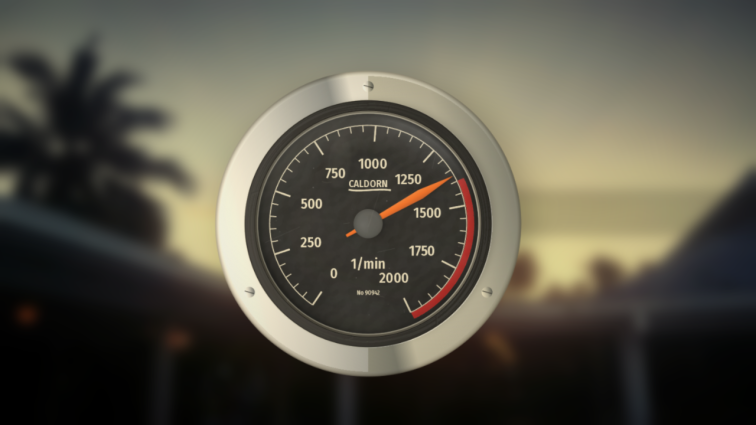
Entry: 1375 rpm
